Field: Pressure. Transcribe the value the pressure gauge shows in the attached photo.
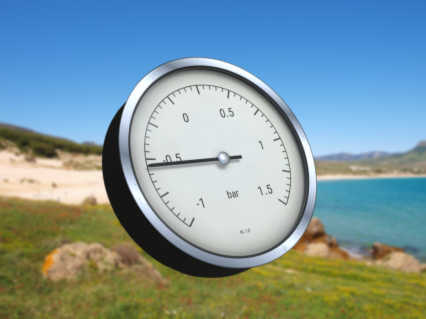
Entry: -0.55 bar
